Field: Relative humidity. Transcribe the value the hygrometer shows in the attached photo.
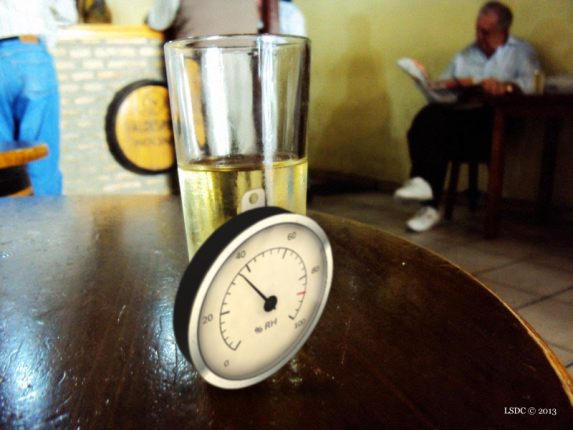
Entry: 36 %
